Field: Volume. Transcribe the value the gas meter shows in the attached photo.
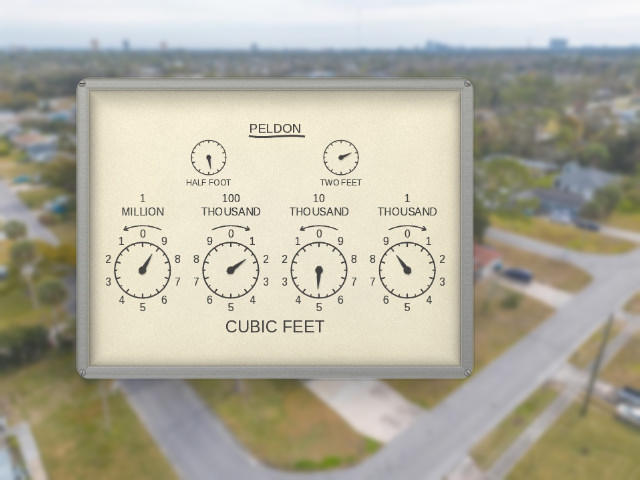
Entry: 914900 ft³
